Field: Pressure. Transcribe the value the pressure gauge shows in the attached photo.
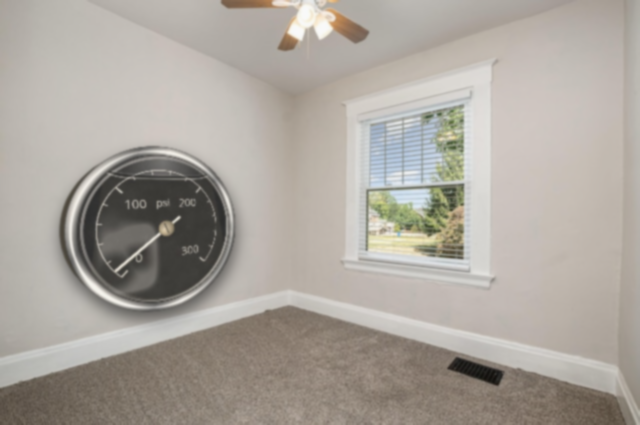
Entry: 10 psi
